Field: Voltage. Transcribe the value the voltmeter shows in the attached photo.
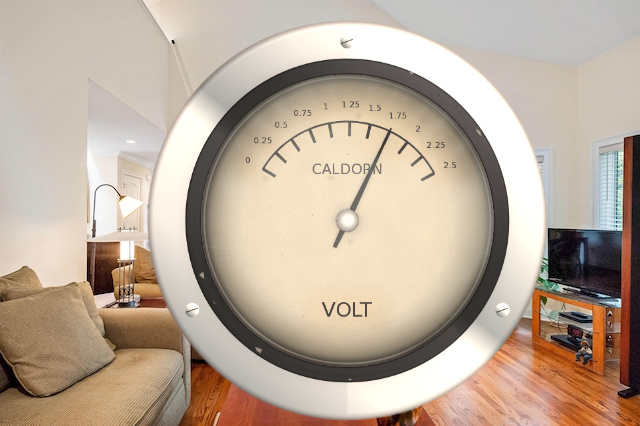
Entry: 1.75 V
